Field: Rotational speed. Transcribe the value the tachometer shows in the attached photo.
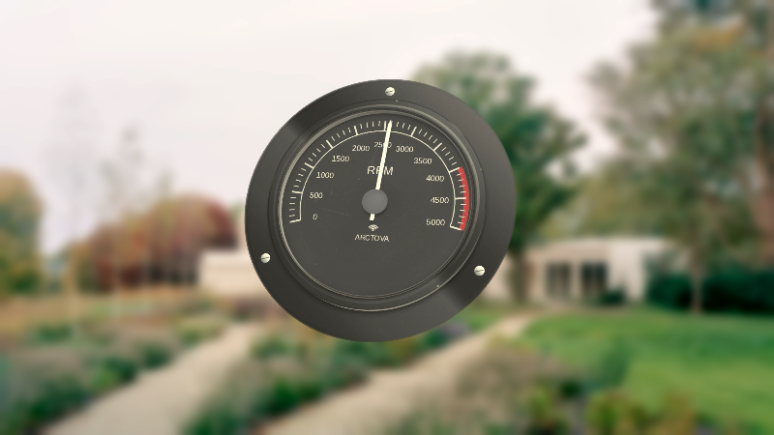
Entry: 2600 rpm
